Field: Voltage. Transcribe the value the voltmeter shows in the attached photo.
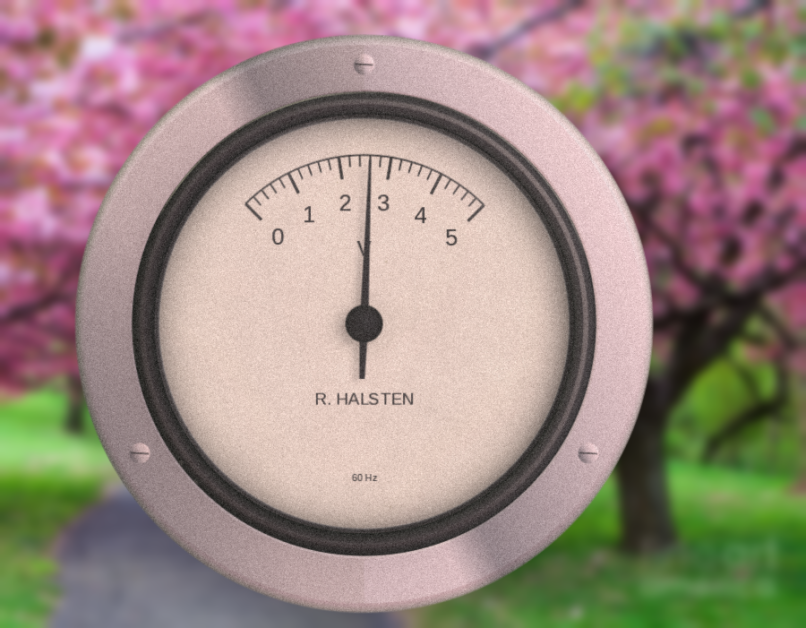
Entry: 2.6 V
